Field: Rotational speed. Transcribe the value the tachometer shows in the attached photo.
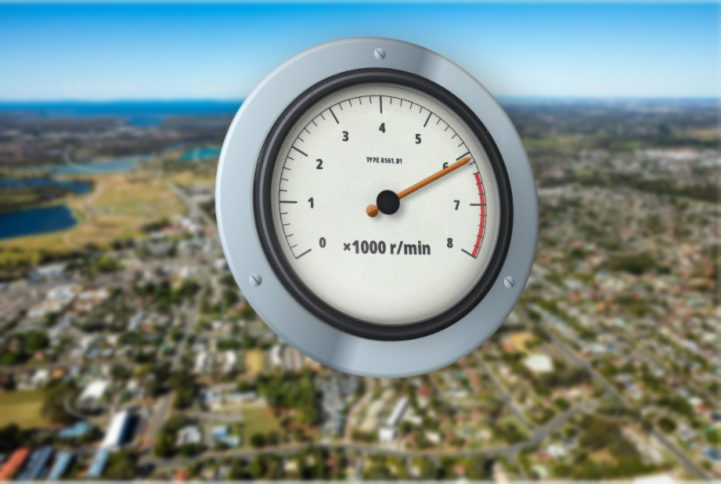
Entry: 6100 rpm
